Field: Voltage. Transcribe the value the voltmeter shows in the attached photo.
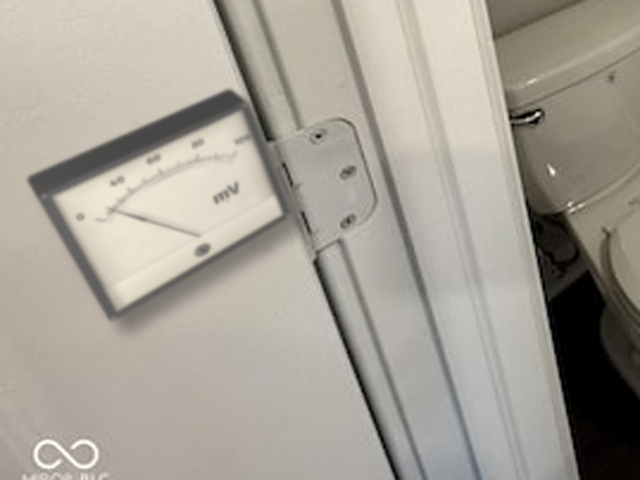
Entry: 20 mV
